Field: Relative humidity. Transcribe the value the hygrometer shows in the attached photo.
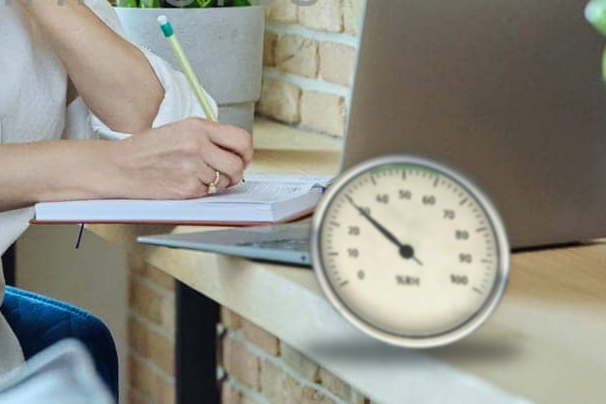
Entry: 30 %
